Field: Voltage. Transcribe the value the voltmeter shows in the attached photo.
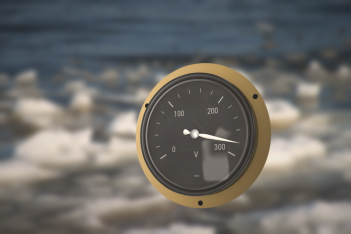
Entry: 280 V
